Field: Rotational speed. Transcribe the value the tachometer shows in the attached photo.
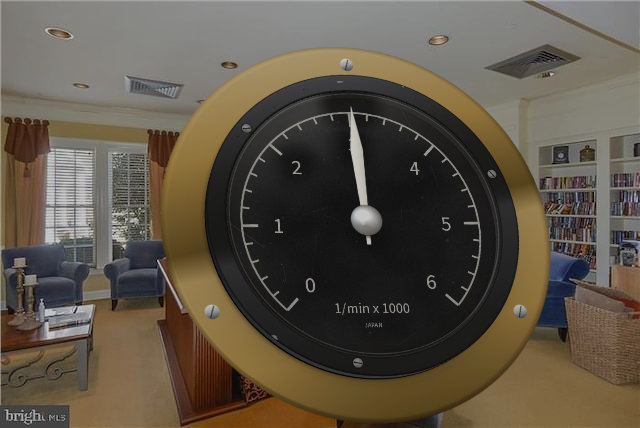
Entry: 3000 rpm
